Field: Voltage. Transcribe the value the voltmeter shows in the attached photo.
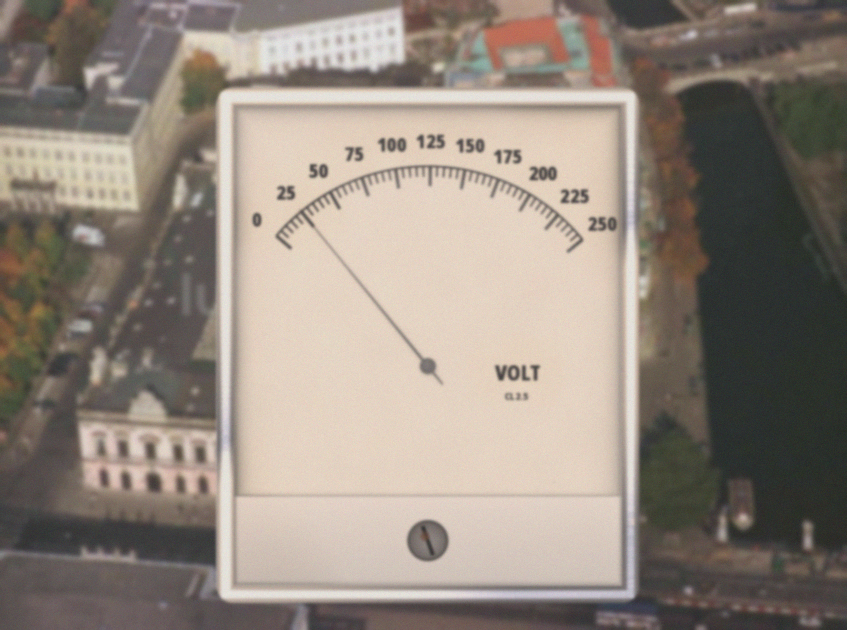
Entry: 25 V
